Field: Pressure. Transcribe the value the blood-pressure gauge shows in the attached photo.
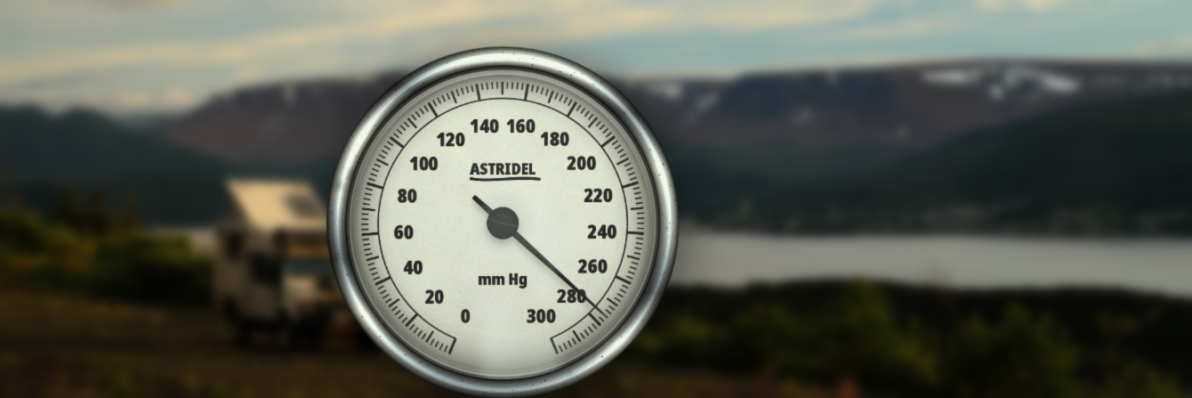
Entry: 276 mmHg
